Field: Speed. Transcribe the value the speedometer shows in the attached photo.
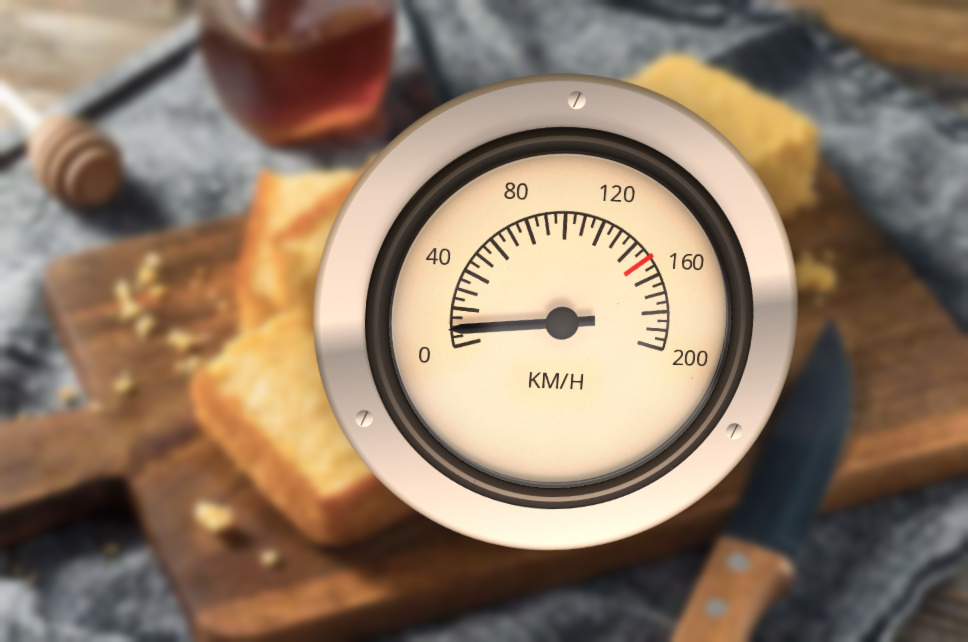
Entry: 10 km/h
